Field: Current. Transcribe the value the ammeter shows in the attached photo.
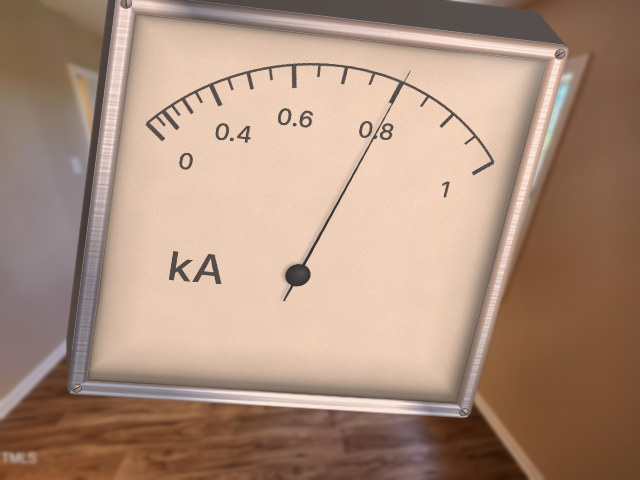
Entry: 0.8 kA
